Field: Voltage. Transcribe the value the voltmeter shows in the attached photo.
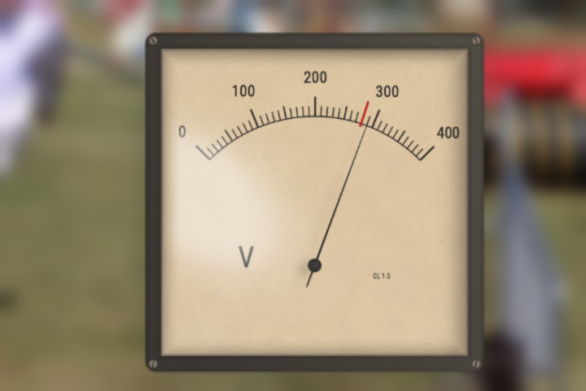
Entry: 290 V
